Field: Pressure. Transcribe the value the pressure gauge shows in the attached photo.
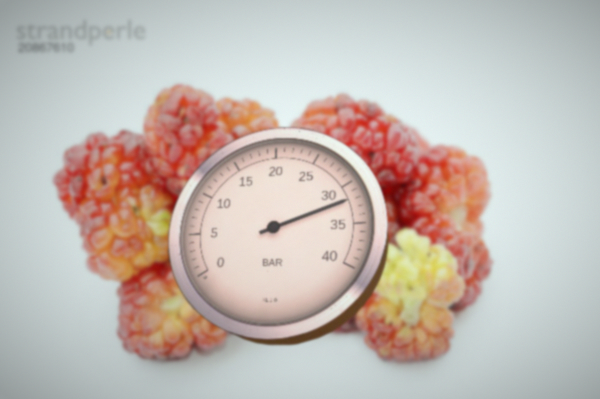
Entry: 32 bar
